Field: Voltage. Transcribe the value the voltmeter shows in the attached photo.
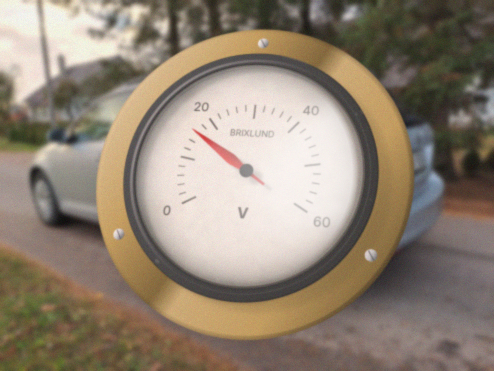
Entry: 16 V
